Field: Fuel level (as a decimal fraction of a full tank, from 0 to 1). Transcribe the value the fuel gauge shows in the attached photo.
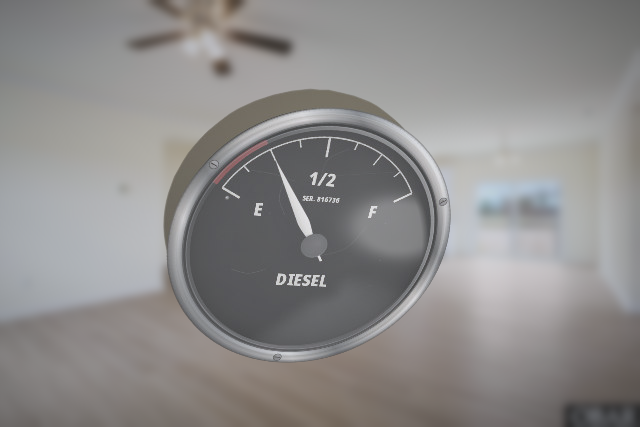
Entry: 0.25
